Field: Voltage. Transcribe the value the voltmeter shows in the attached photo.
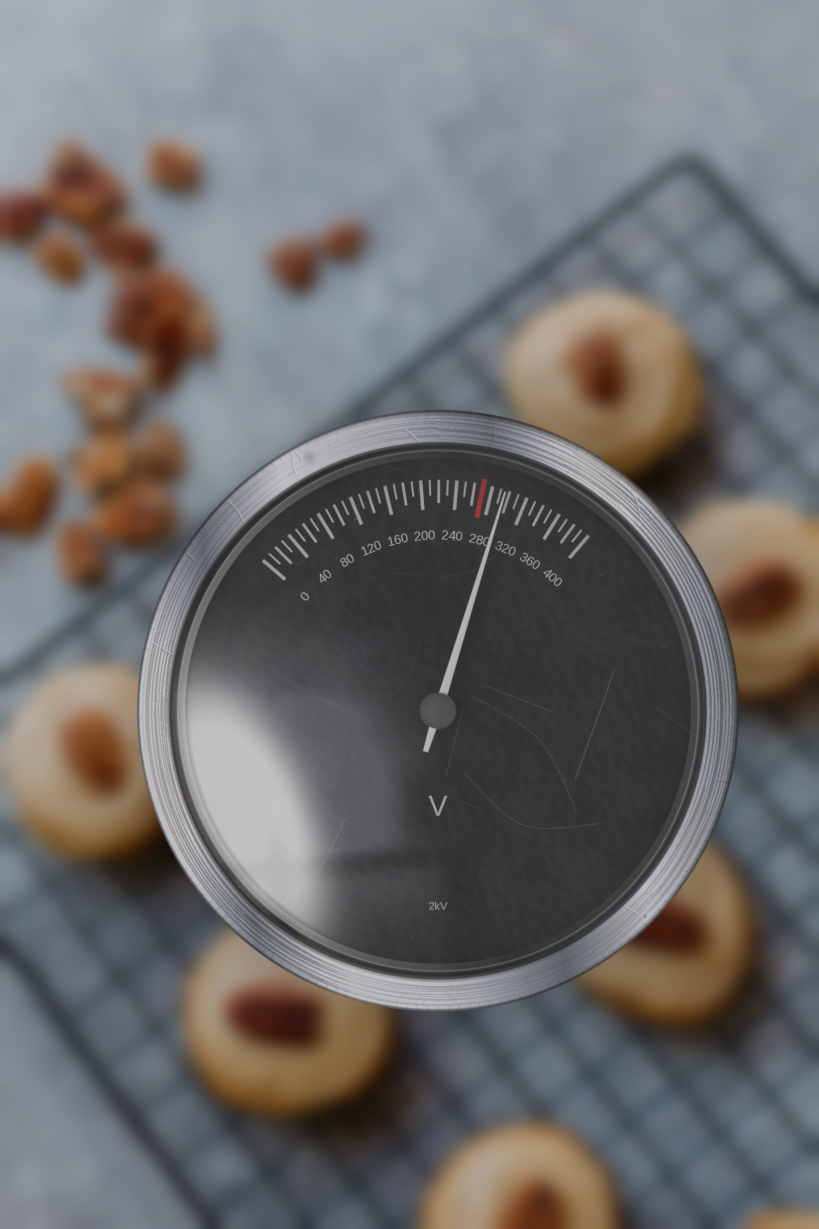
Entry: 295 V
